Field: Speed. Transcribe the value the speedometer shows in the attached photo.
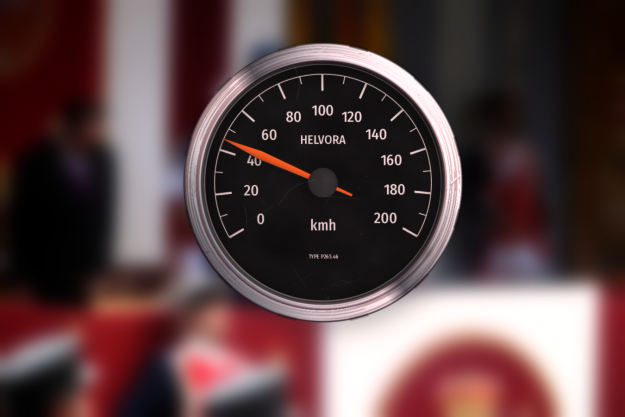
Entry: 45 km/h
